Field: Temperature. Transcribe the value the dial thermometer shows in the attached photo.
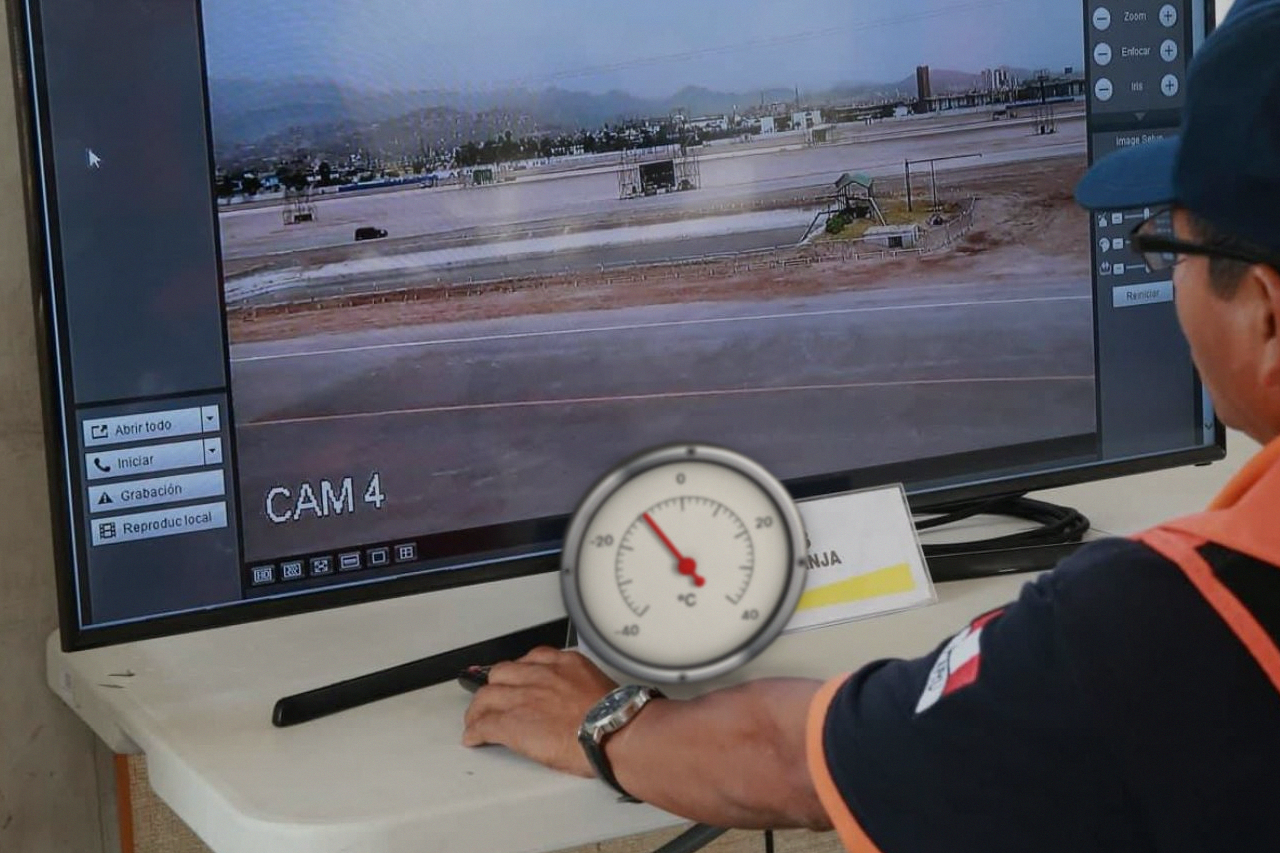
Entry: -10 °C
